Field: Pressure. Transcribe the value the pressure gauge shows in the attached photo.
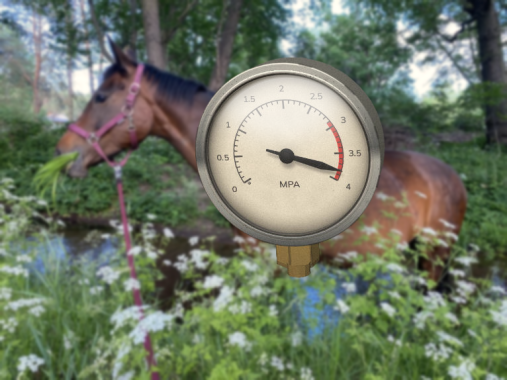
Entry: 3.8 MPa
